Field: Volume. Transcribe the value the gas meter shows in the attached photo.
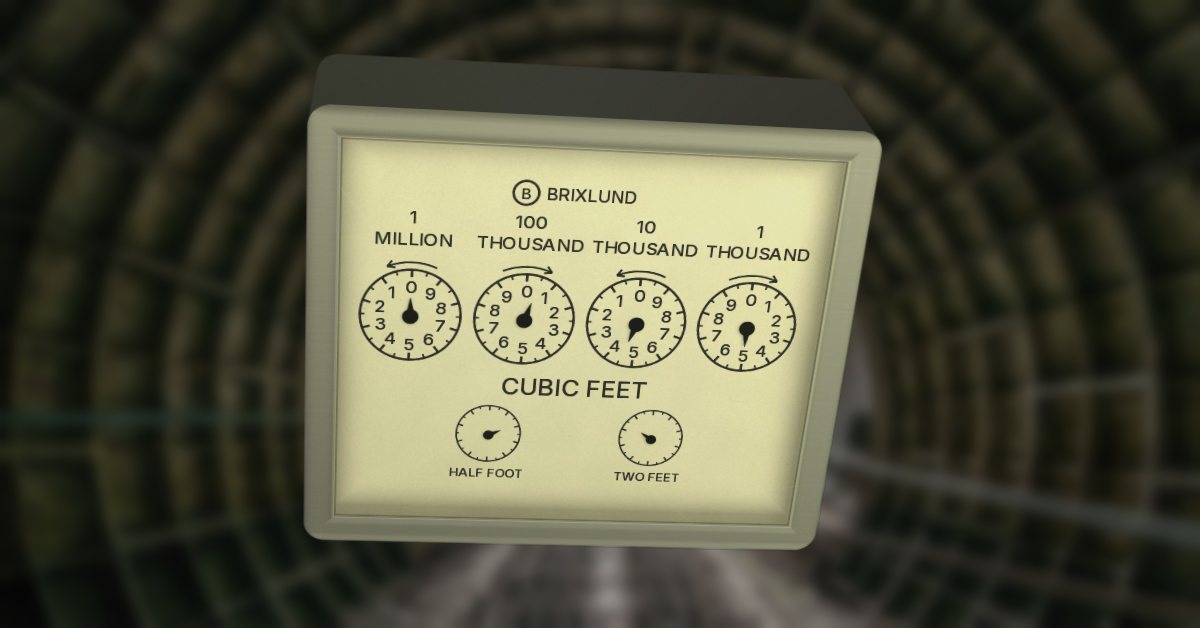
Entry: 4500 ft³
